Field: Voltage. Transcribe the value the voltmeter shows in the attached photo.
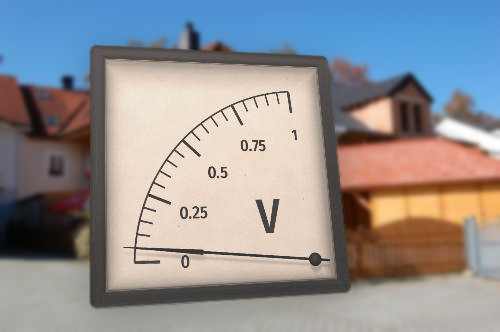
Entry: 0.05 V
